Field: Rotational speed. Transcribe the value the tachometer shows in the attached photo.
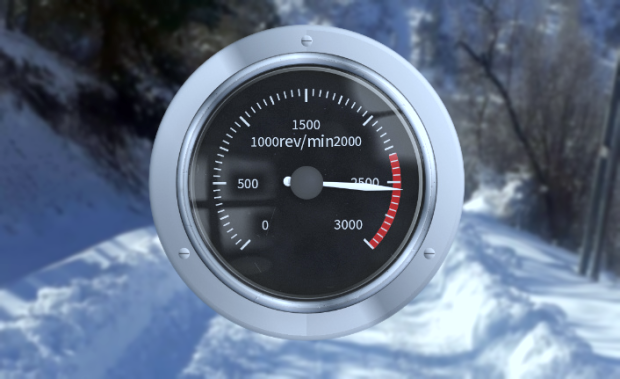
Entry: 2550 rpm
